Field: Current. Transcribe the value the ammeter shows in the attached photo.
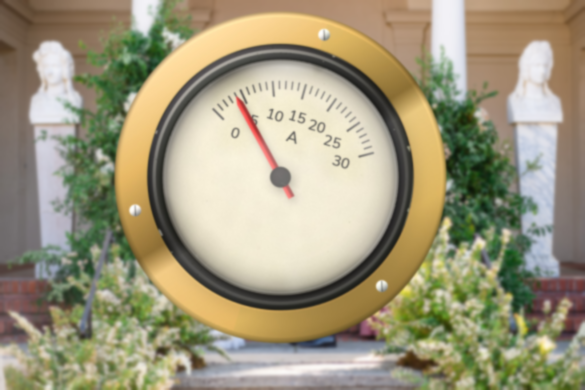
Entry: 4 A
